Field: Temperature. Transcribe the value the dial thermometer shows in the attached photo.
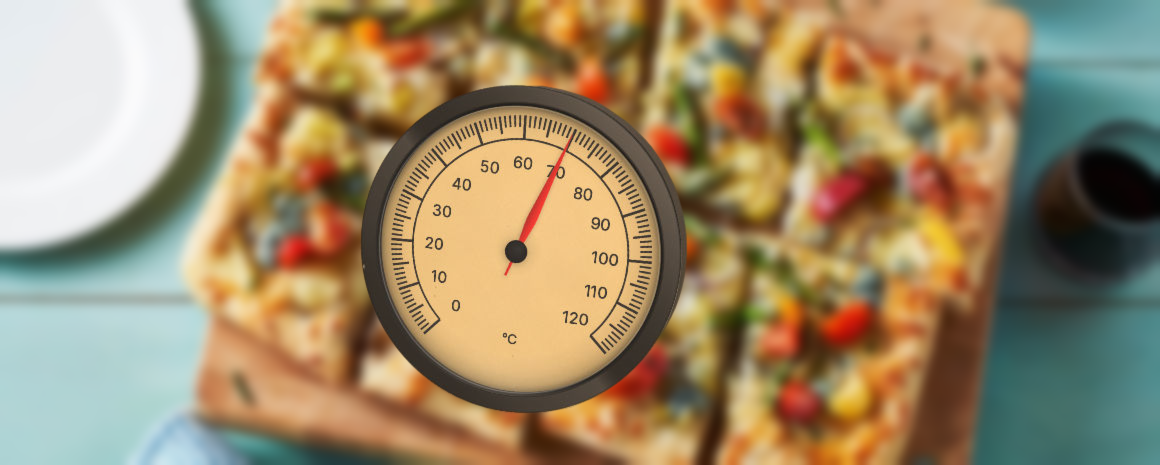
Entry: 70 °C
